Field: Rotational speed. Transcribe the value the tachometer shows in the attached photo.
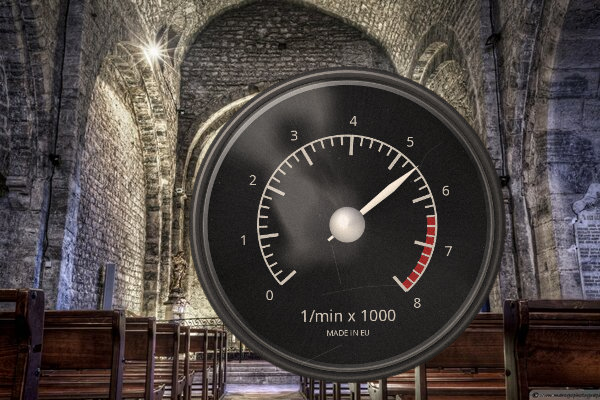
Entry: 5400 rpm
